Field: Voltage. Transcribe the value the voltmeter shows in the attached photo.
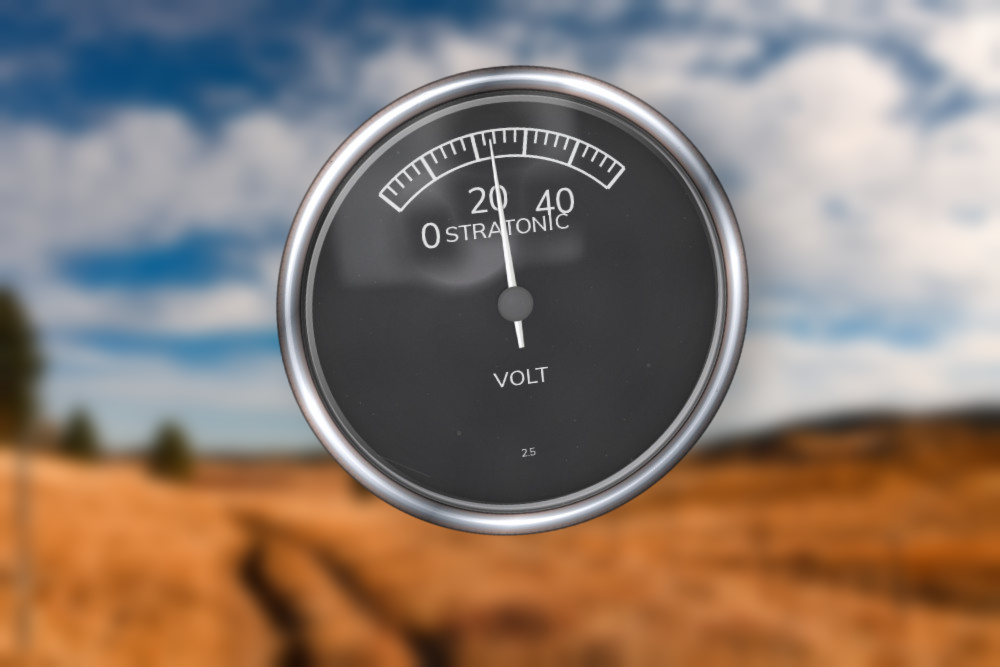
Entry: 23 V
